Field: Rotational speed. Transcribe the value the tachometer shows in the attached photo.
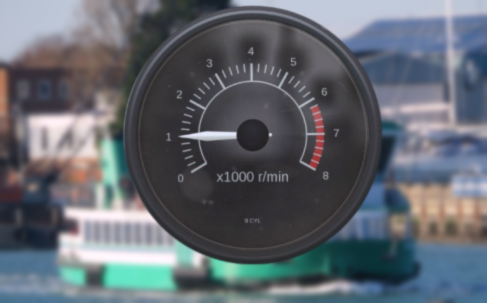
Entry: 1000 rpm
